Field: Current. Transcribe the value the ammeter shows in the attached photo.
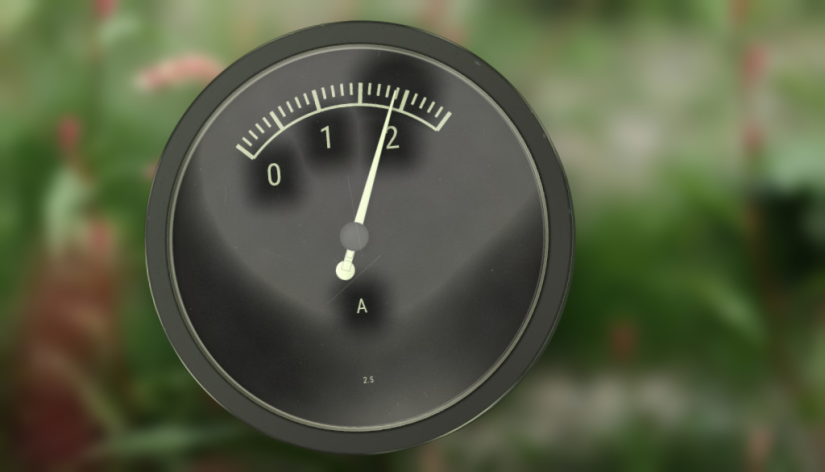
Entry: 1.9 A
